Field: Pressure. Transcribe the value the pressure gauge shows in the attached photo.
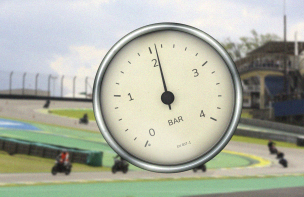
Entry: 2.1 bar
